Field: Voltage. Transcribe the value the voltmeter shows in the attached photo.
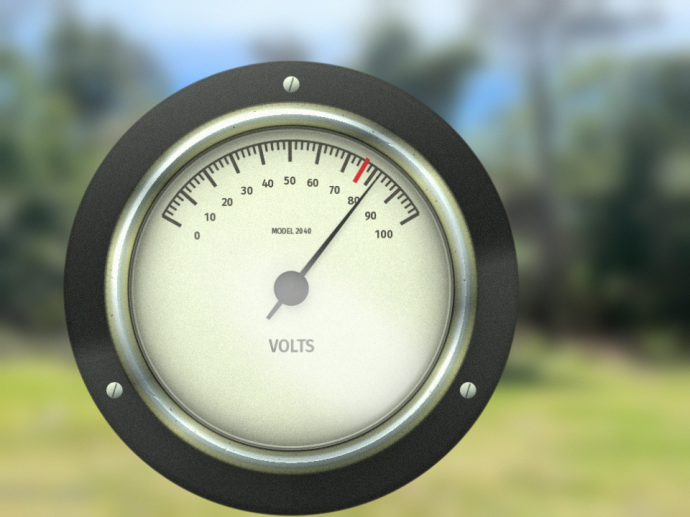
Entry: 82 V
